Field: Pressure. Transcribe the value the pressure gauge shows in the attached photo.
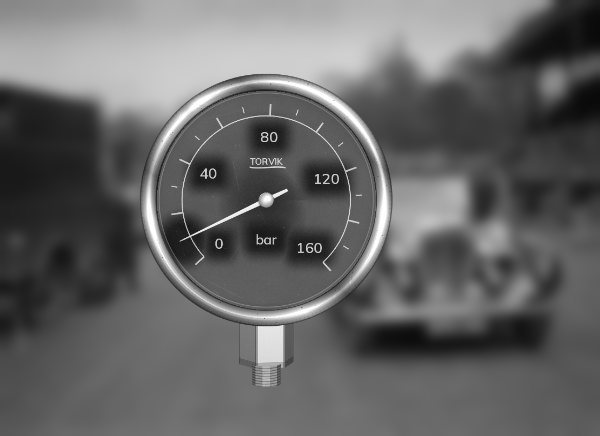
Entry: 10 bar
